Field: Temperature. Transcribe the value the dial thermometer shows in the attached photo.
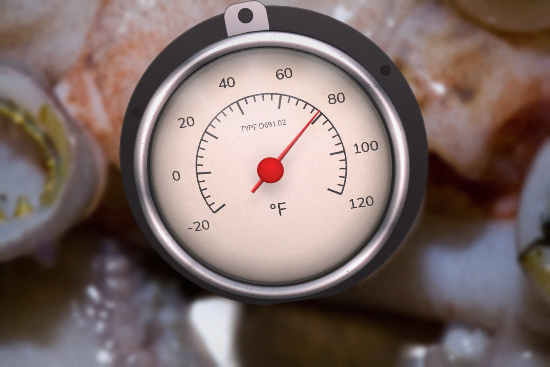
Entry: 78 °F
